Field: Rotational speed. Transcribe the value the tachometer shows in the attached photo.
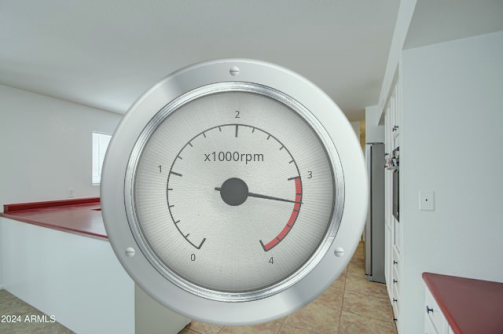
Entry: 3300 rpm
